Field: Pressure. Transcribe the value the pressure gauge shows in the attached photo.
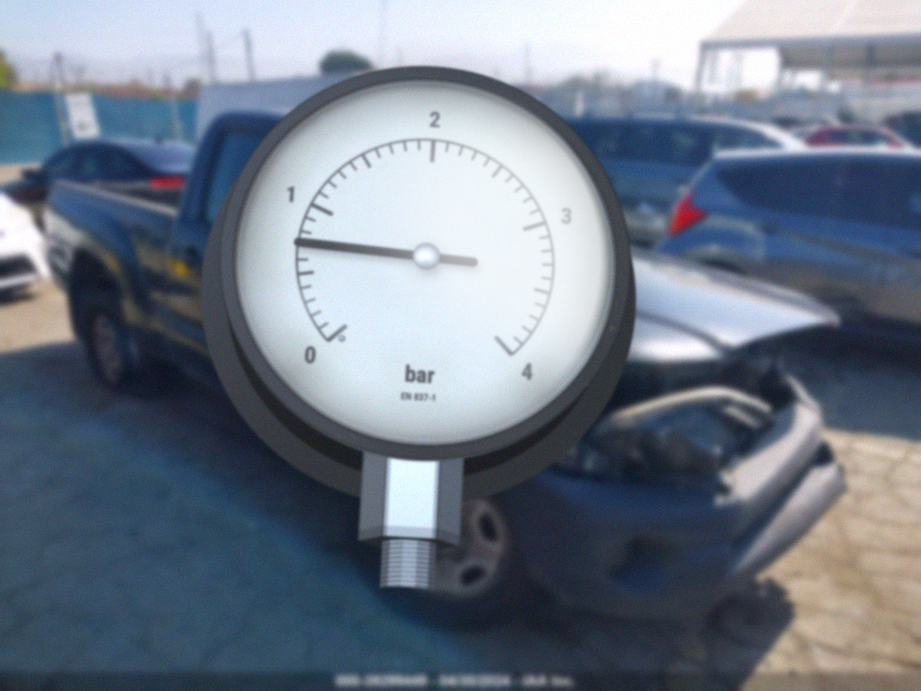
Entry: 0.7 bar
